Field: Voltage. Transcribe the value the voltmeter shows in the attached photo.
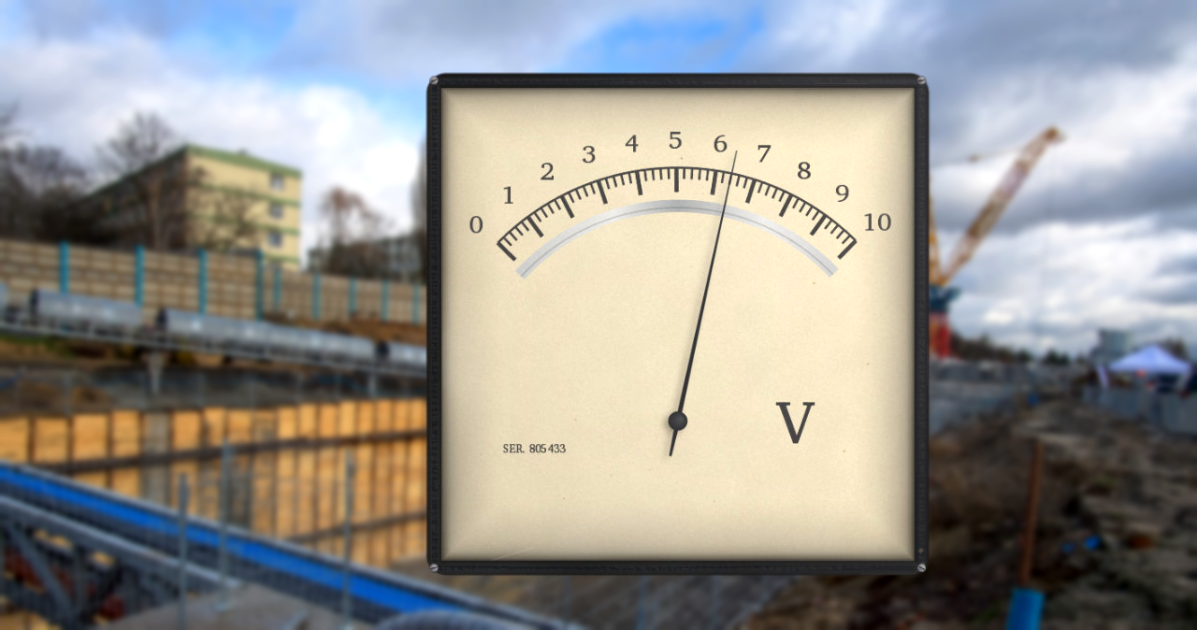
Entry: 6.4 V
